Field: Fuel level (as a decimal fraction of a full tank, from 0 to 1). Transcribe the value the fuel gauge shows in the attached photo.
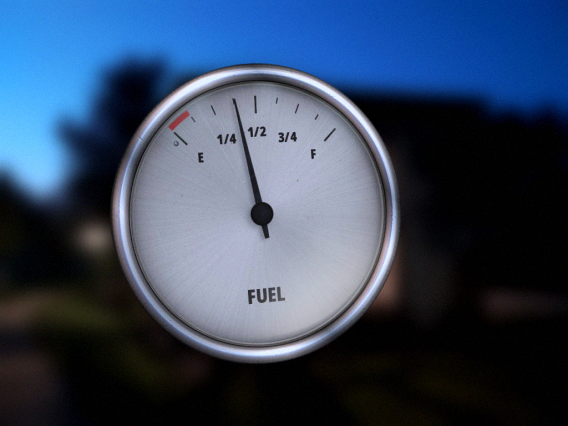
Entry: 0.375
